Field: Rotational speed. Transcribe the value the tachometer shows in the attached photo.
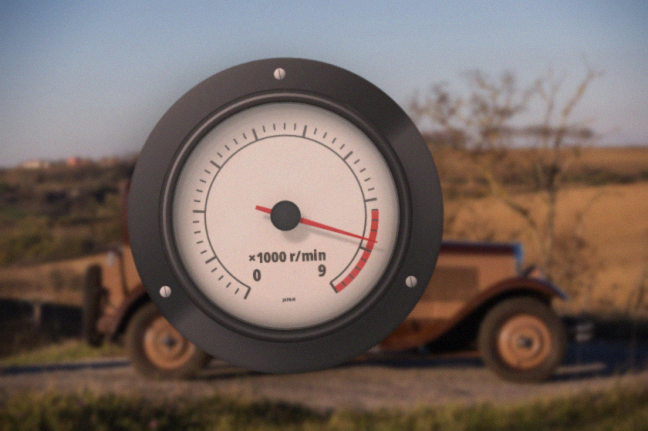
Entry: 7800 rpm
